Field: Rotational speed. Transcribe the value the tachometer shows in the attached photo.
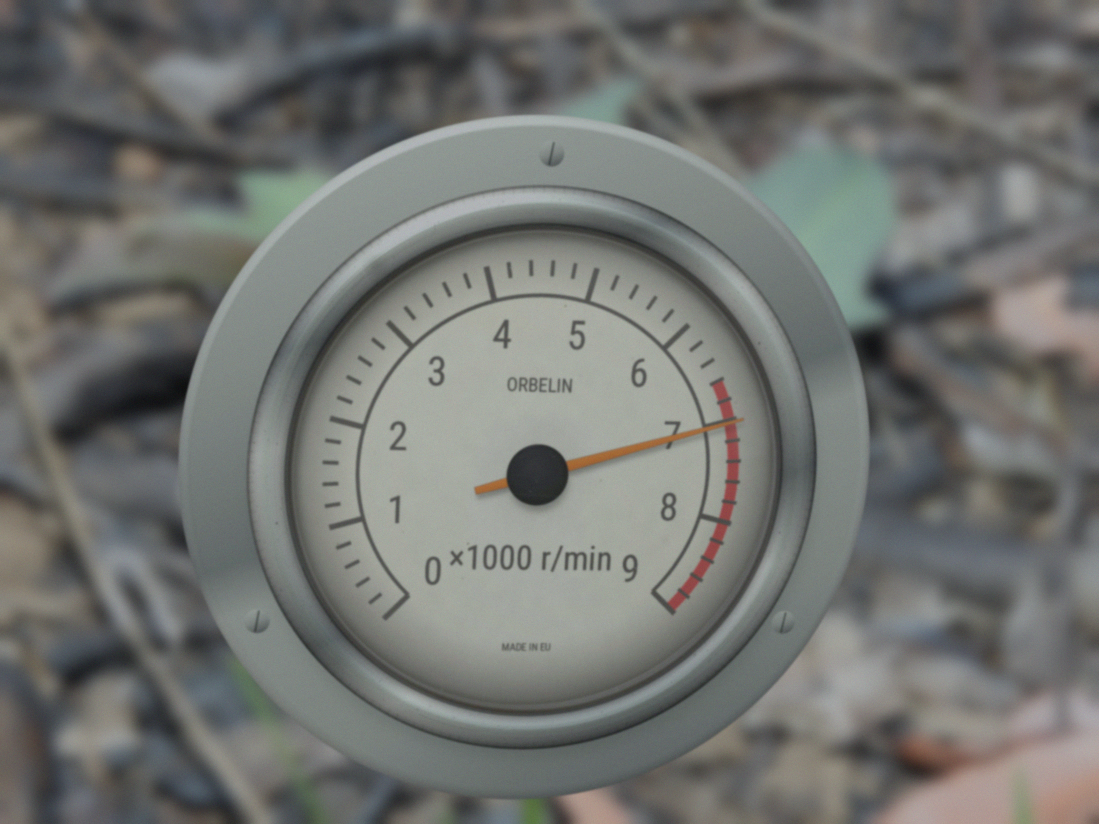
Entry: 7000 rpm
